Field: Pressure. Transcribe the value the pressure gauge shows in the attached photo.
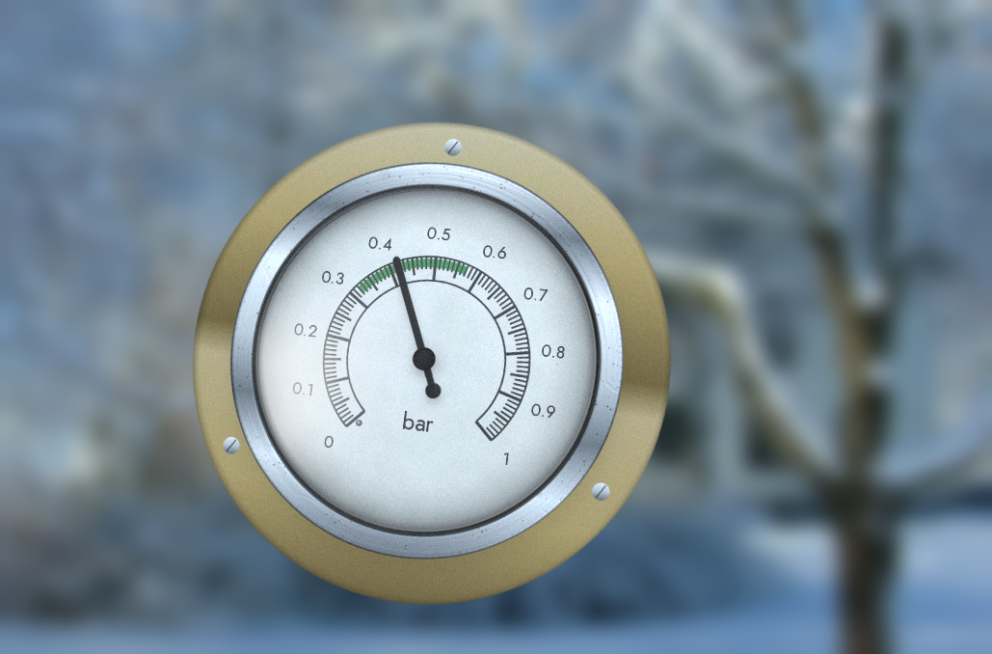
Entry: 0.42 bar
